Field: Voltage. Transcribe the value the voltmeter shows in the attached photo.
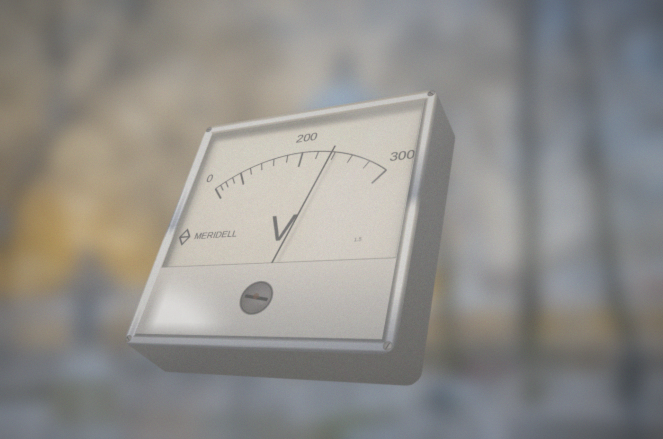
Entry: 240 V
